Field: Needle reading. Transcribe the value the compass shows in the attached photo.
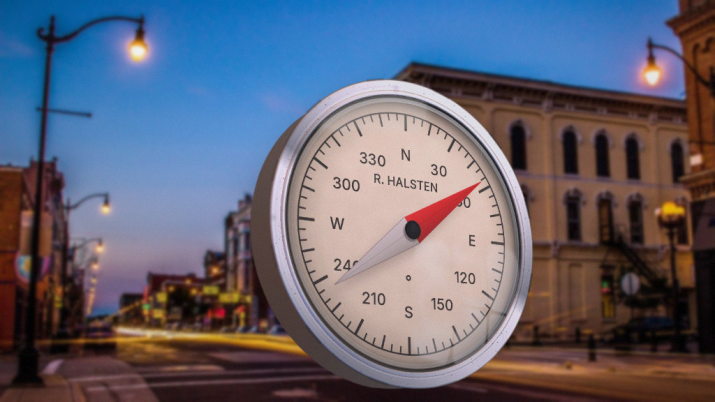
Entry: 55 °
